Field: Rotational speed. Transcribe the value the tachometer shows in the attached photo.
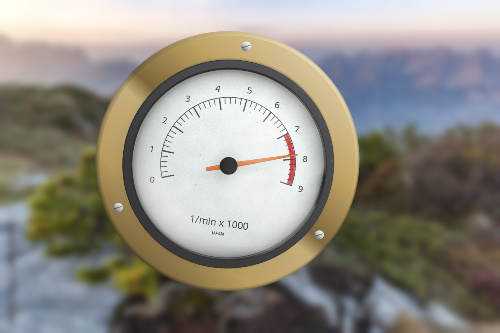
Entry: 7800 rpm
